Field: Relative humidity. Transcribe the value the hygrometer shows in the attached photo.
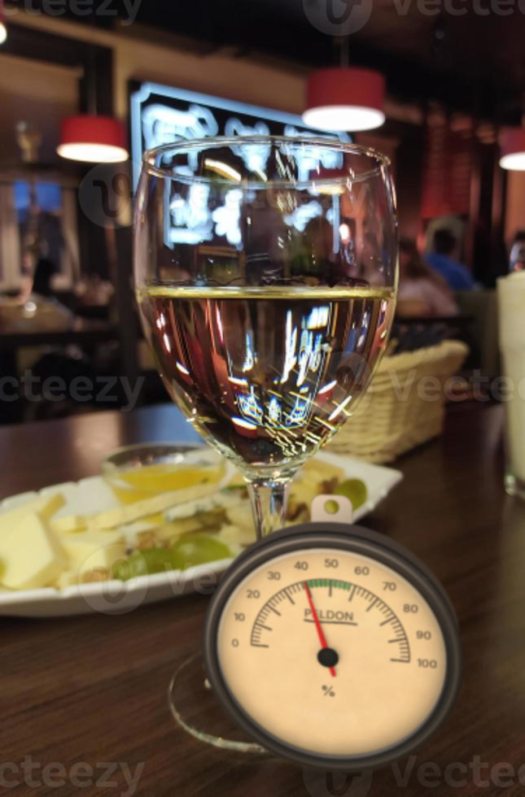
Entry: 40 %
